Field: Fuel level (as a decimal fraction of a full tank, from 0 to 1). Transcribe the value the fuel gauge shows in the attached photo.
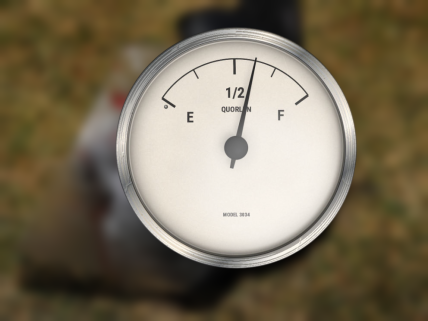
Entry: 0.625
